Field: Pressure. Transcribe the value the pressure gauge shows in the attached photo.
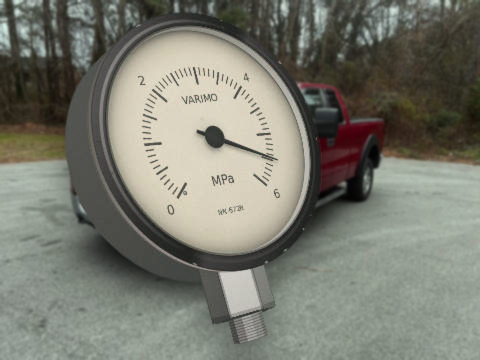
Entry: 5.5 MPa
